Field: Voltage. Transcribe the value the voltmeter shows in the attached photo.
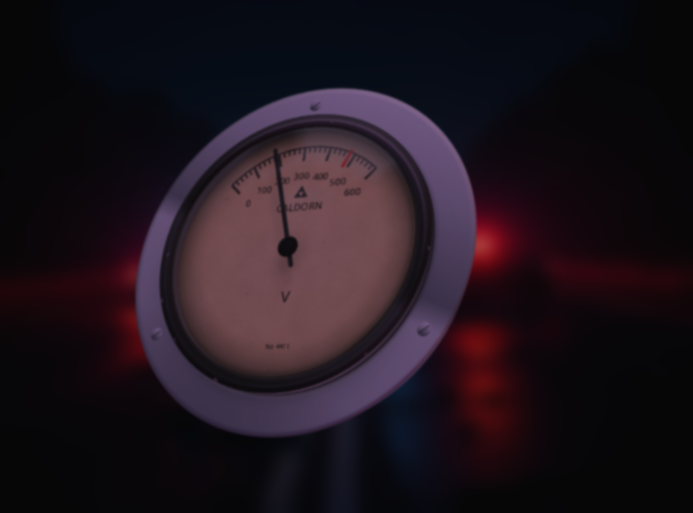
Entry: 200 V
